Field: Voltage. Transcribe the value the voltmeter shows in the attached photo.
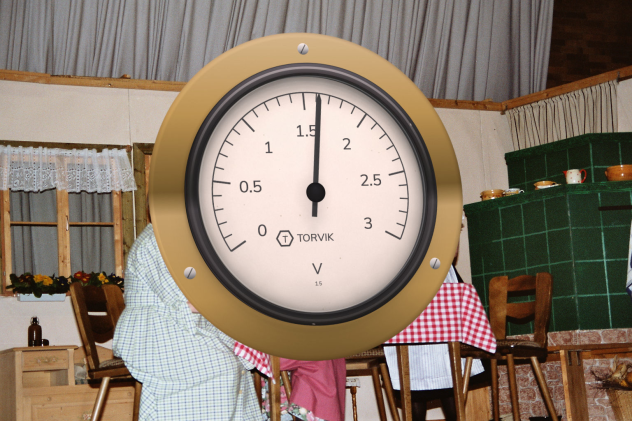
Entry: 1.6 V
